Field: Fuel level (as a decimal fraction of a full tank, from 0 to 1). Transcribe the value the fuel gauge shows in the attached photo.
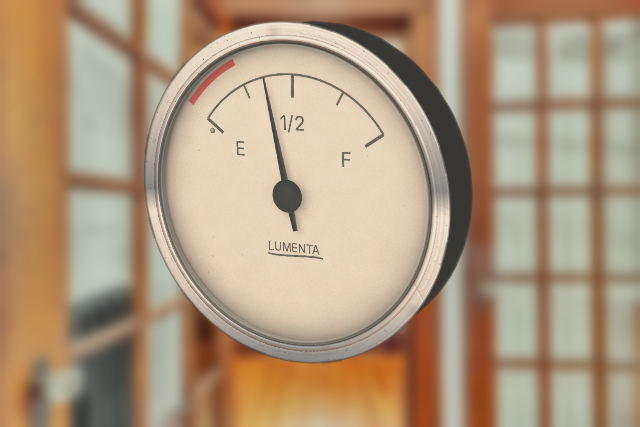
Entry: 0.375
